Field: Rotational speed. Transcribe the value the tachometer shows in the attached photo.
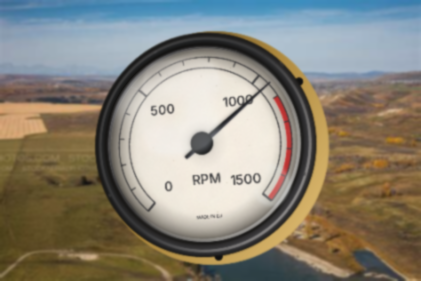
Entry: 1050 rpm
